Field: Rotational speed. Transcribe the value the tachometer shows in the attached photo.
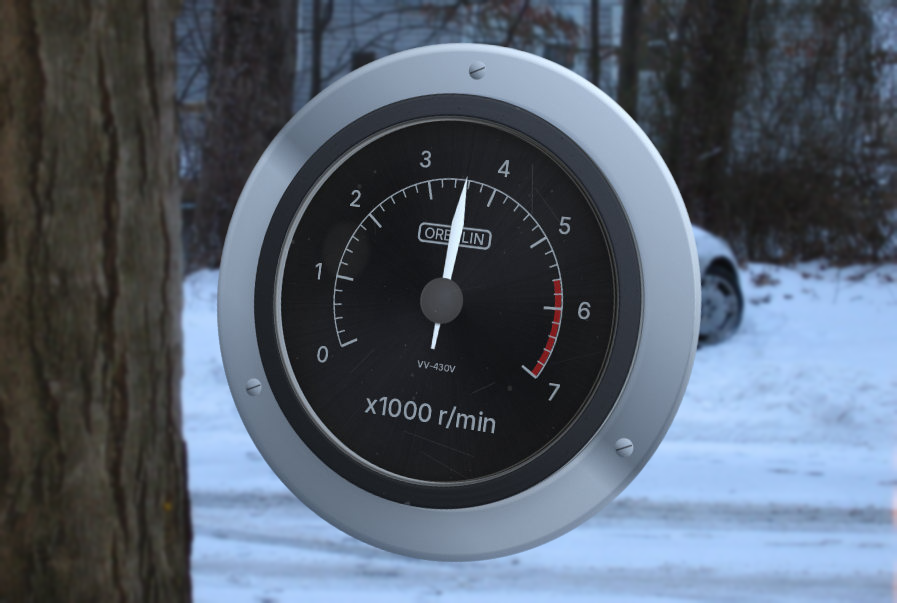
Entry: 3600 rpm
